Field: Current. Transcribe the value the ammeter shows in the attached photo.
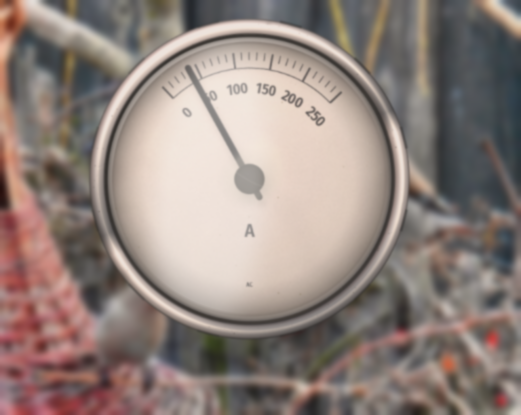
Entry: 40 A
